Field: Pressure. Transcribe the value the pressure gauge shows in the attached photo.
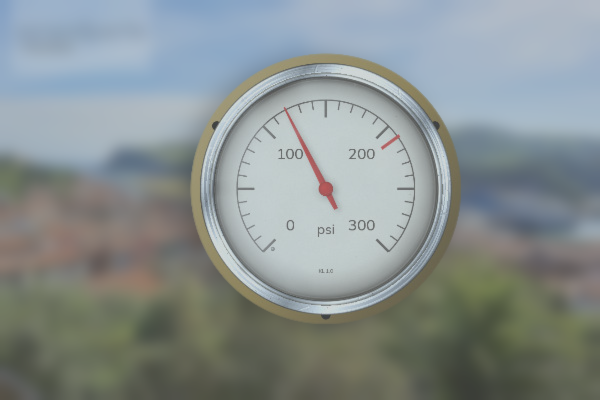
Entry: 120 psi
